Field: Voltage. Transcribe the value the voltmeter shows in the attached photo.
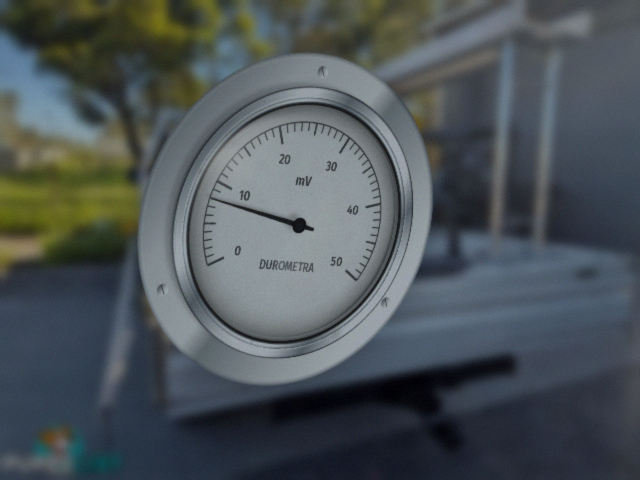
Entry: 8 mV
